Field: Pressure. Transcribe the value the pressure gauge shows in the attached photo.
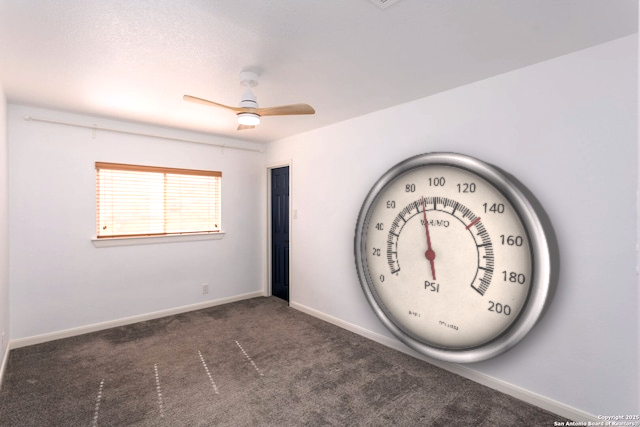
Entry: 90 psi
